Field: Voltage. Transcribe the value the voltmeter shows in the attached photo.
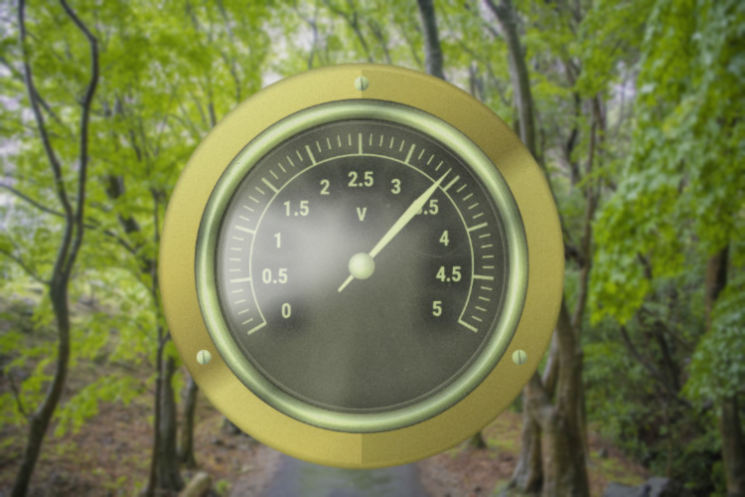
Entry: 3.4 V
